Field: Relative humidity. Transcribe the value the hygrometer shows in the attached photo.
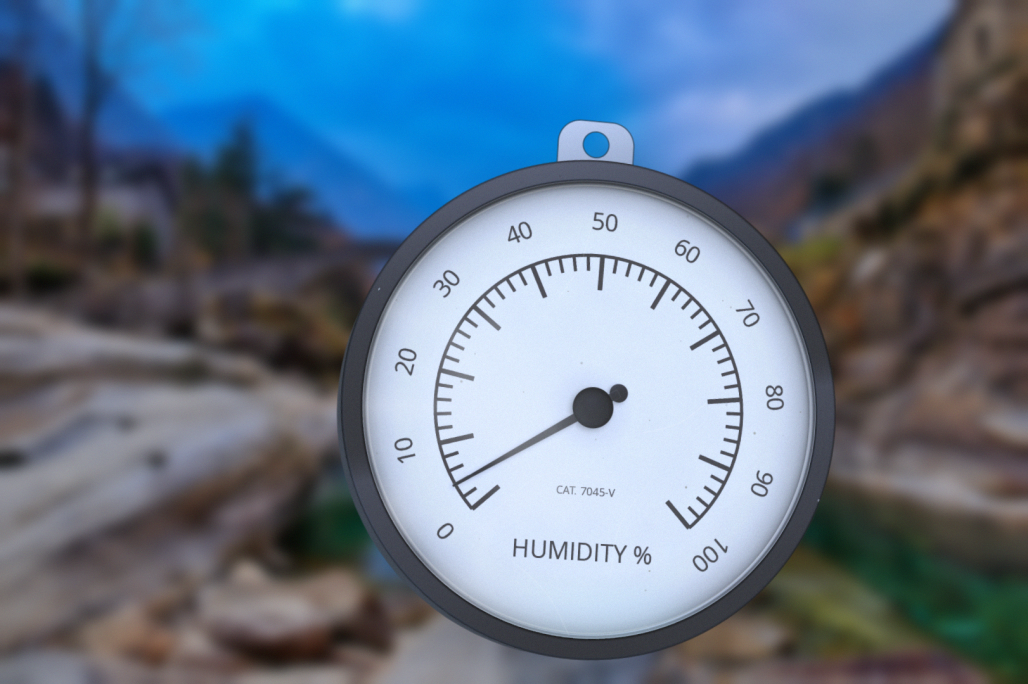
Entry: 4 %
